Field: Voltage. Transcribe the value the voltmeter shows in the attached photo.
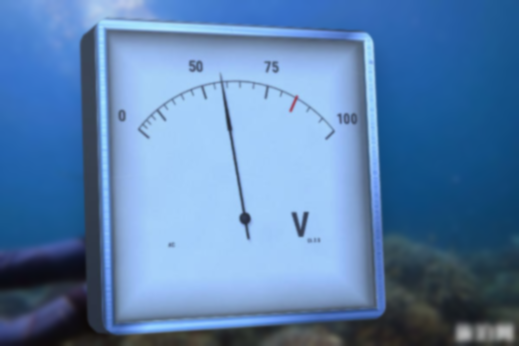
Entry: 57.5 V
